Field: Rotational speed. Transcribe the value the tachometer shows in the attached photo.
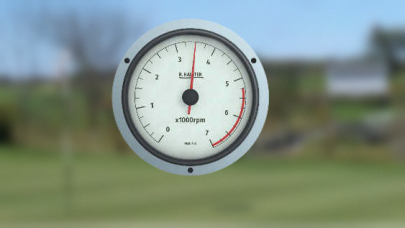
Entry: 3500 rpm
